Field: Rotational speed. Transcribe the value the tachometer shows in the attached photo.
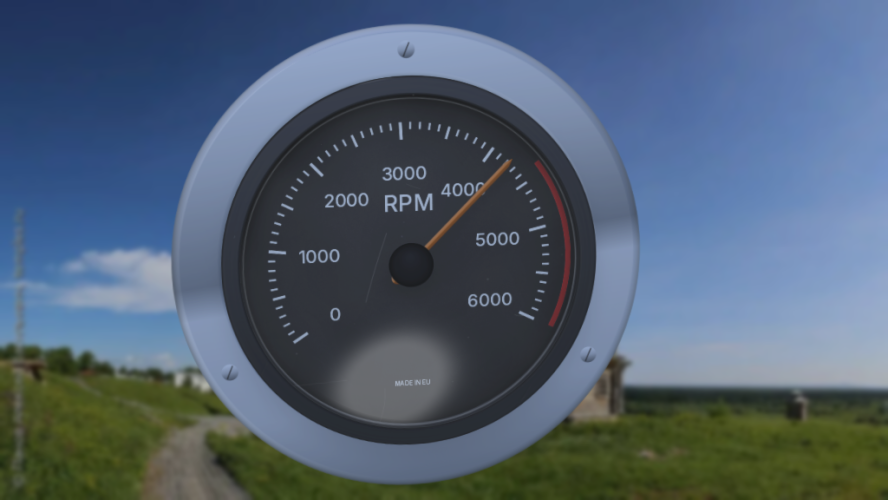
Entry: 4200 rpm
